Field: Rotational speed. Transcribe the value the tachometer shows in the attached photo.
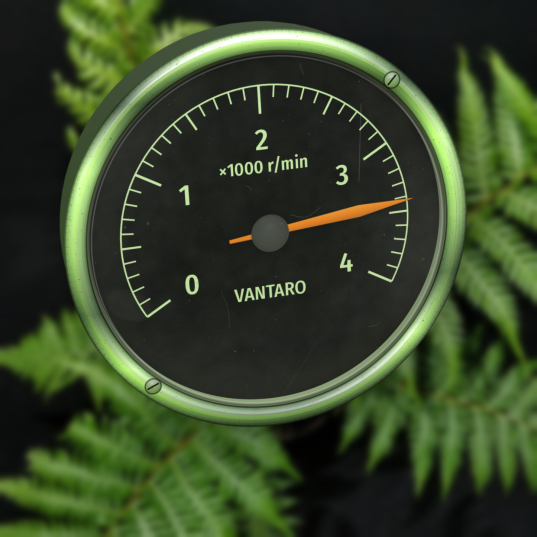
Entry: 3400 rpm
